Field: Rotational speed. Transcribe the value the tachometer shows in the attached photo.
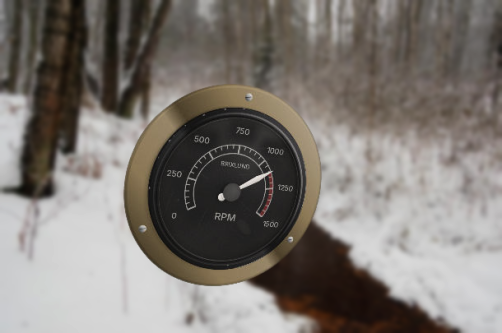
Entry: 1100 rpm
